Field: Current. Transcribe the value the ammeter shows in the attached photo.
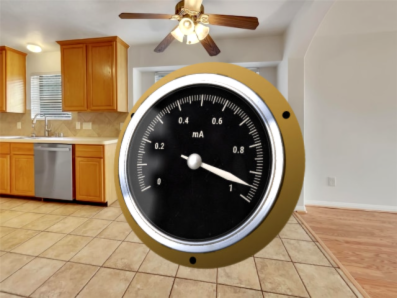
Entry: 0.95 mA
